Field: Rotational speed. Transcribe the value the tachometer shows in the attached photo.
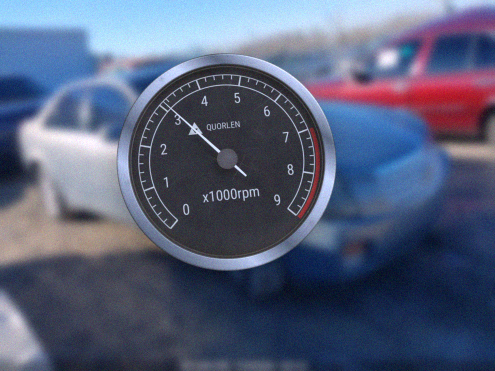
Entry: 3100 rpm
